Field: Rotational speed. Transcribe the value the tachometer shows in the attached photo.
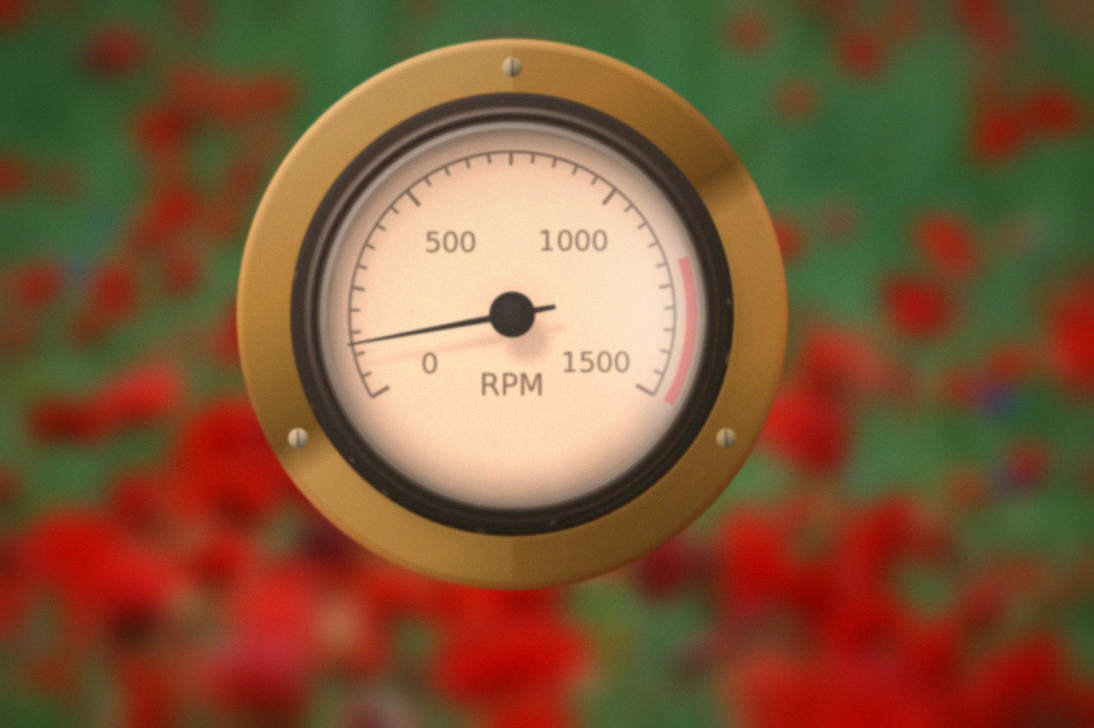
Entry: 125 rpm
